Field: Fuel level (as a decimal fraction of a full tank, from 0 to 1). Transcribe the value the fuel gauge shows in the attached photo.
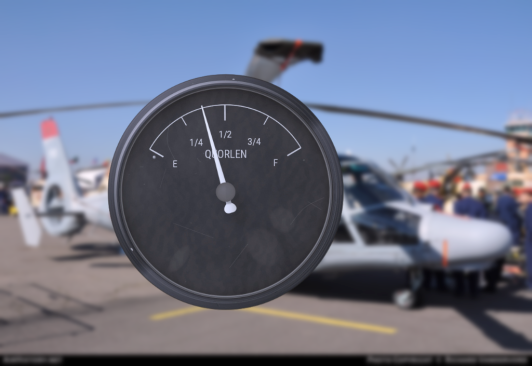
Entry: 0.375
